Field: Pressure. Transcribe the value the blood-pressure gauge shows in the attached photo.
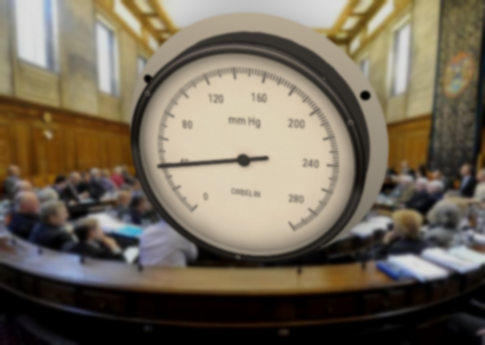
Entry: 40 mmHg
